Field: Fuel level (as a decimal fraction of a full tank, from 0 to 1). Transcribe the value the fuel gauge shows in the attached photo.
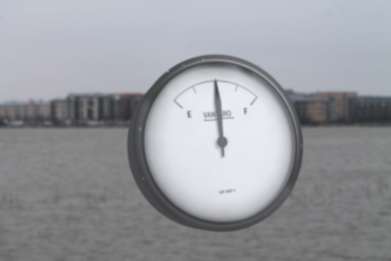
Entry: 0.5
